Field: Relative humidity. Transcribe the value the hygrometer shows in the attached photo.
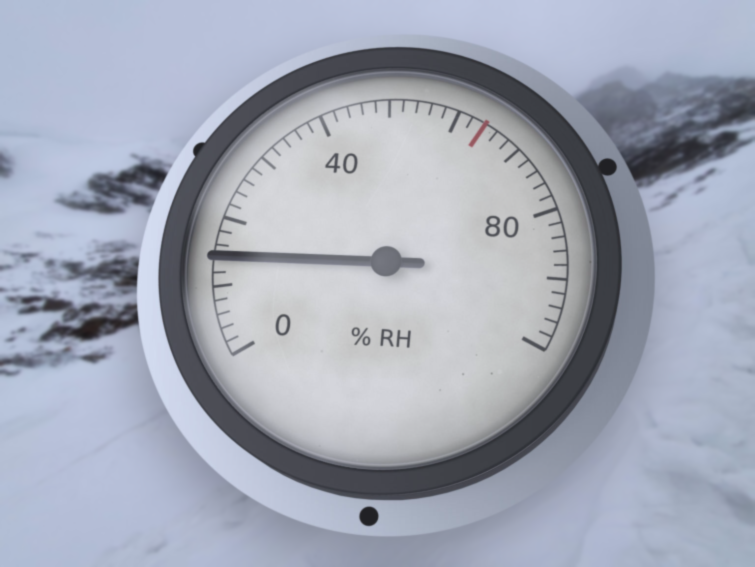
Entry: 14 %
